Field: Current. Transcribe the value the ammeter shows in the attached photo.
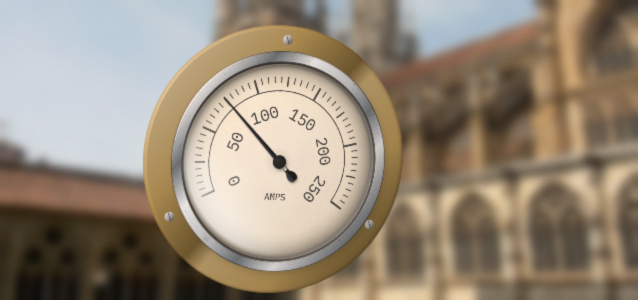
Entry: 75 A
